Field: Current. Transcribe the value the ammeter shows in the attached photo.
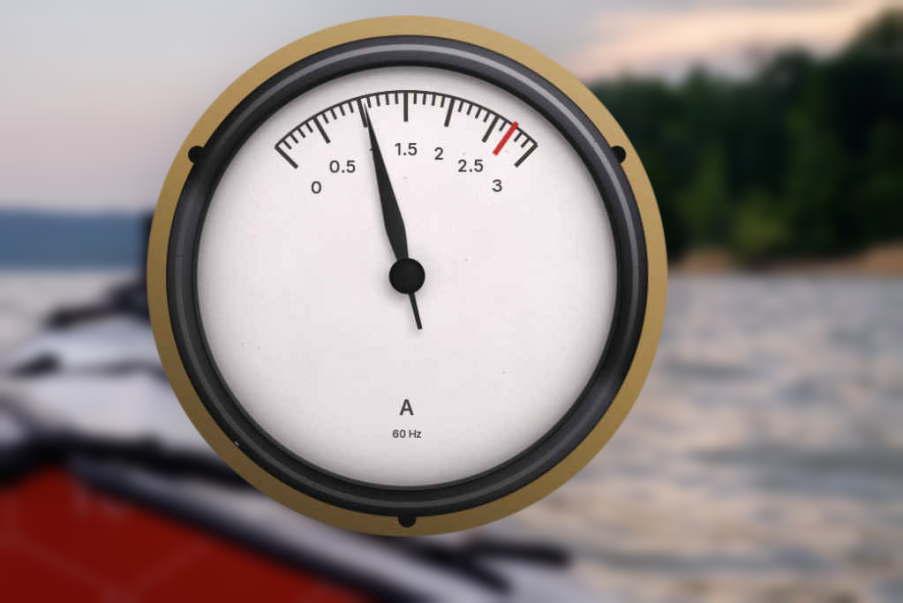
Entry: 1.05 A
